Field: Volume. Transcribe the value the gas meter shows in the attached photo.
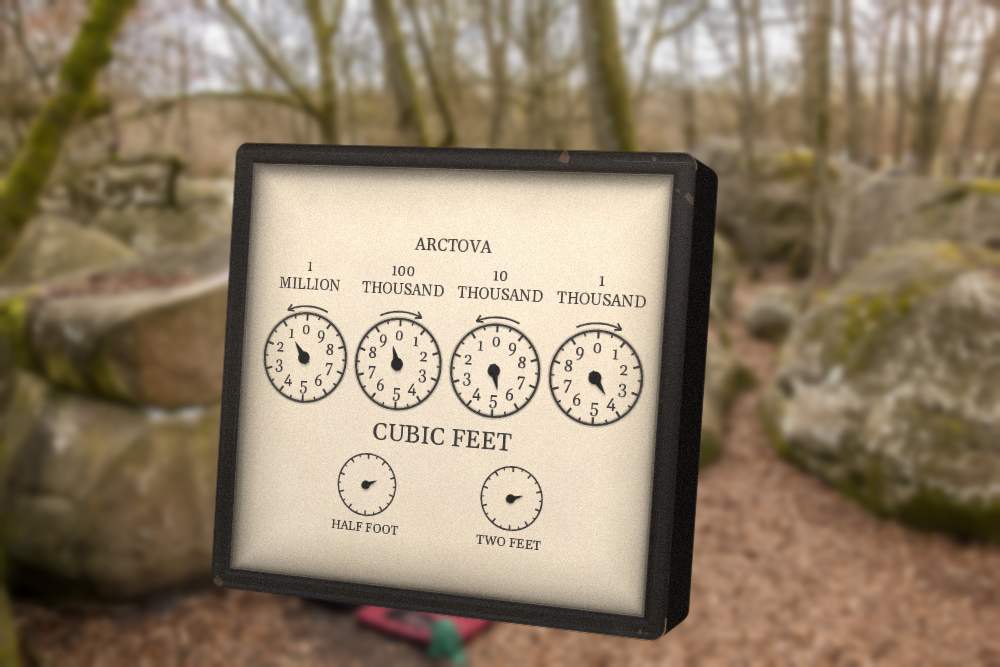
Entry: 95400 ft³
